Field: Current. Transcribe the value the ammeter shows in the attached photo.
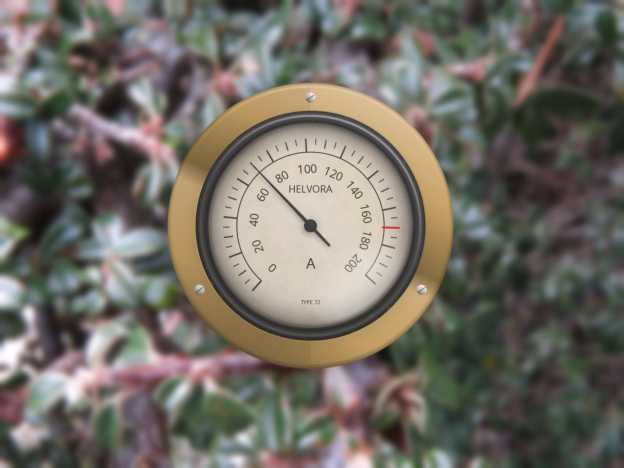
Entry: 70 A
